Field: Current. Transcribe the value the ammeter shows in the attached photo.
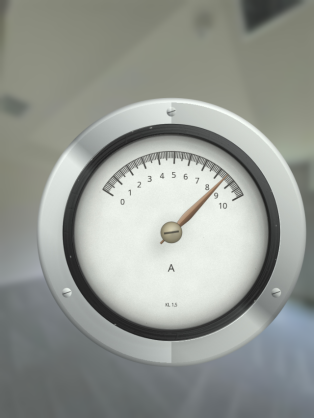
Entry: 8.5 A
